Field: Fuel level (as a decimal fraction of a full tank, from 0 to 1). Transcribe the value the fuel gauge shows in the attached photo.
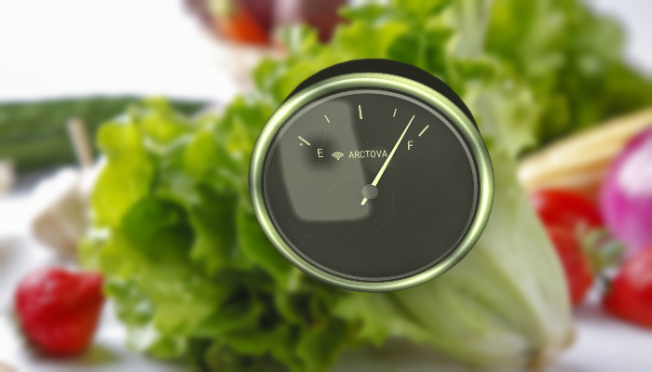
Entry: 0.875
